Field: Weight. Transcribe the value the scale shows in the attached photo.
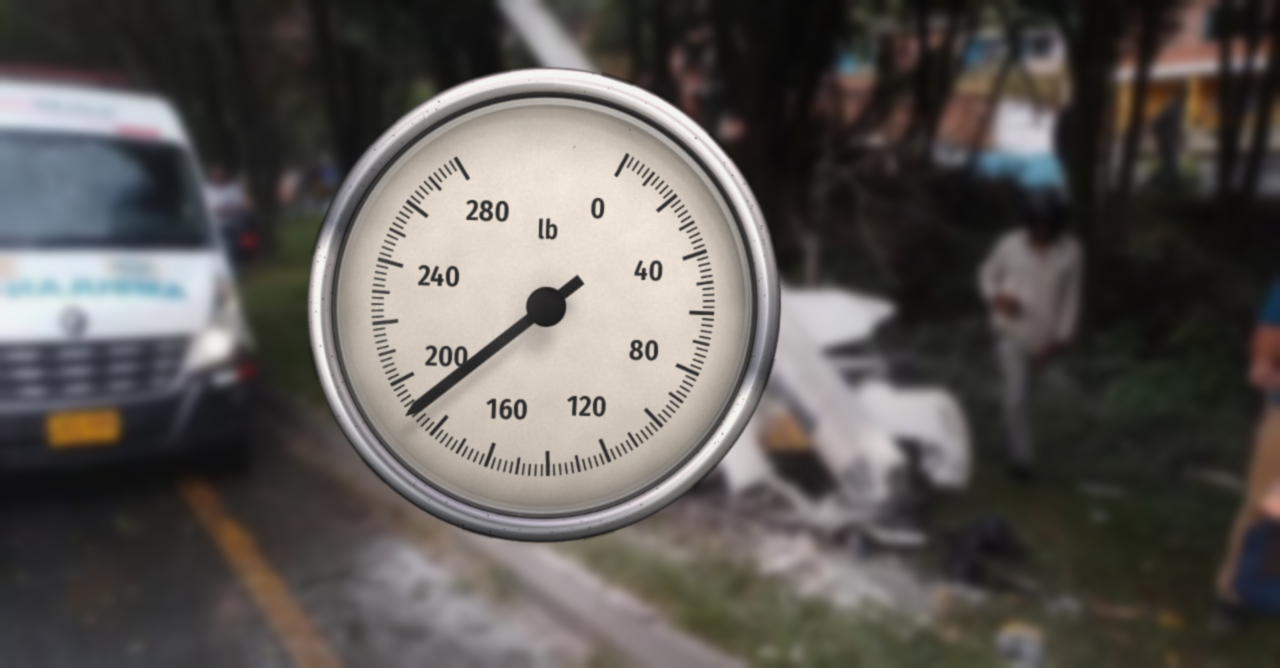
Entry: 190 lb
